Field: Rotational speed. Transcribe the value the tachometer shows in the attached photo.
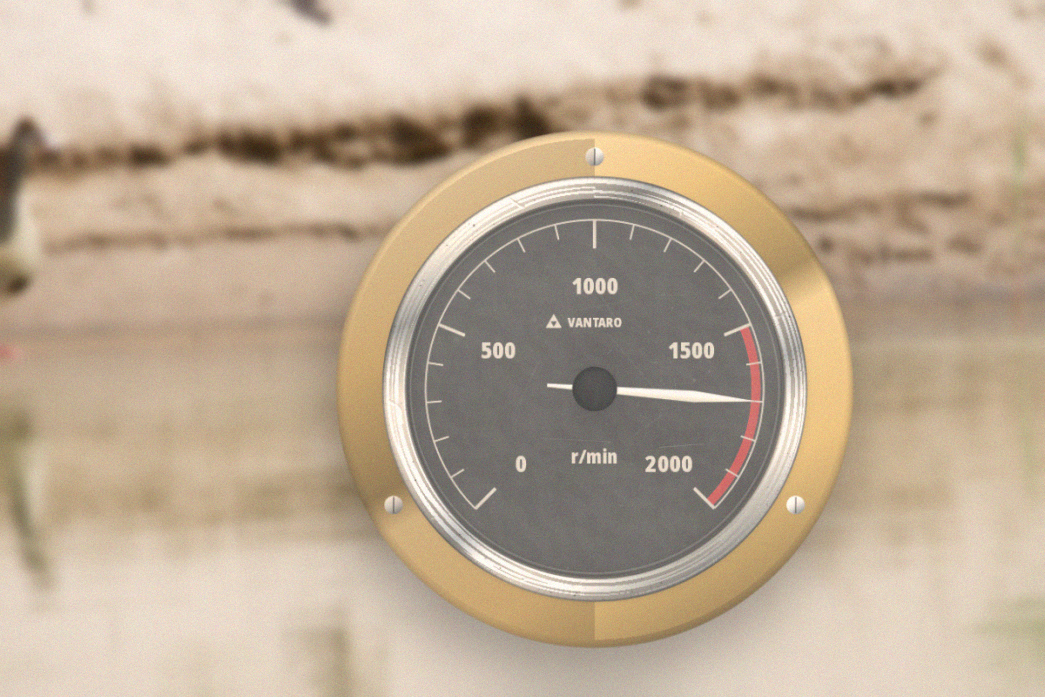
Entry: 1700 rpm
